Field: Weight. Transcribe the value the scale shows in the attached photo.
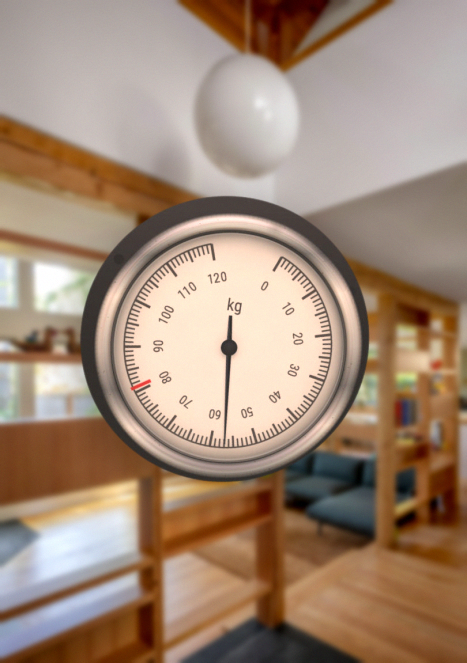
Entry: 57 kg
